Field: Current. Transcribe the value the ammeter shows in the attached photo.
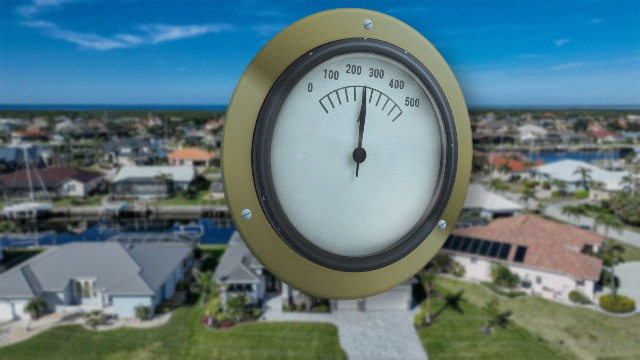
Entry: 250 A
